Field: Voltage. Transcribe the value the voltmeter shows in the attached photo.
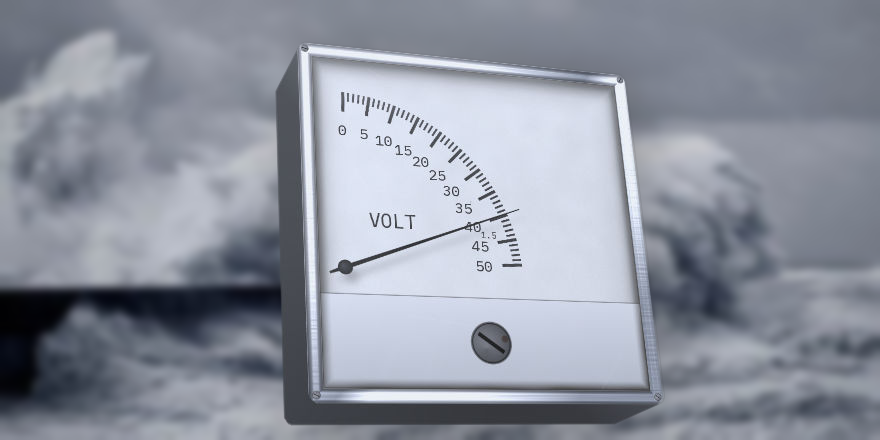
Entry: 40 V
